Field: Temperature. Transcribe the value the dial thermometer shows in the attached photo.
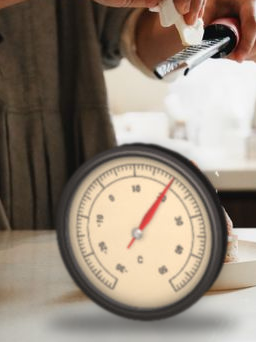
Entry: 20 °C
